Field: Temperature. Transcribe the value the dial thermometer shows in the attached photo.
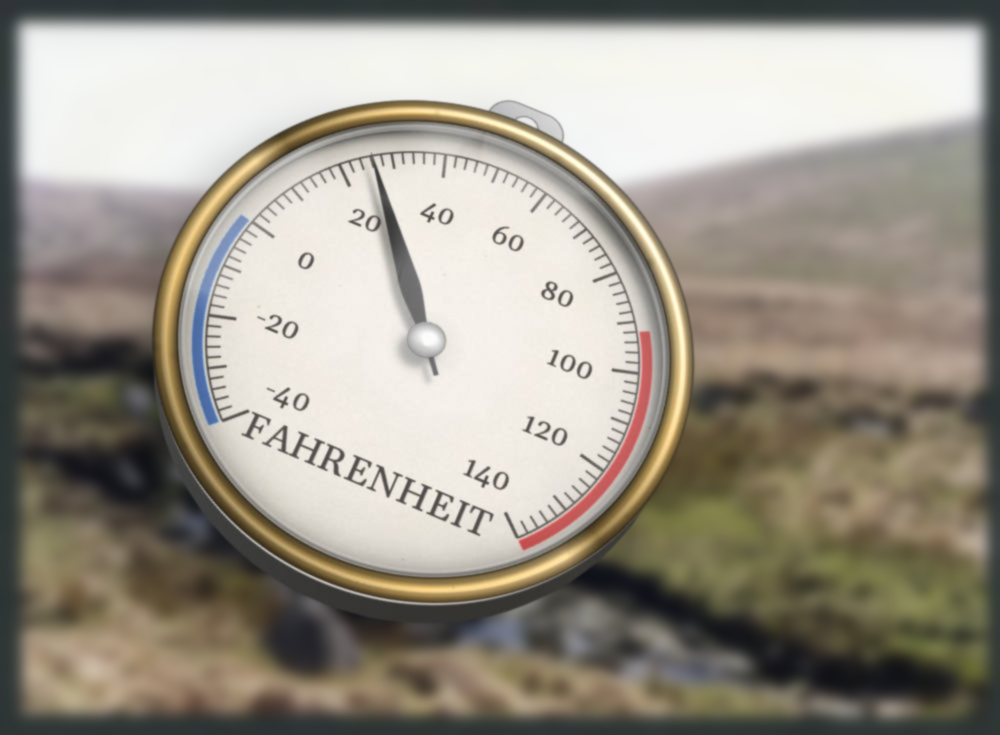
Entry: 26 °F
